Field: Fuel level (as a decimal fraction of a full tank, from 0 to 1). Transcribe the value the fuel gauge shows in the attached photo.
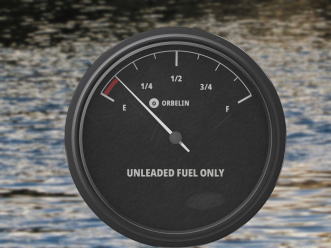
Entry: 0.125
